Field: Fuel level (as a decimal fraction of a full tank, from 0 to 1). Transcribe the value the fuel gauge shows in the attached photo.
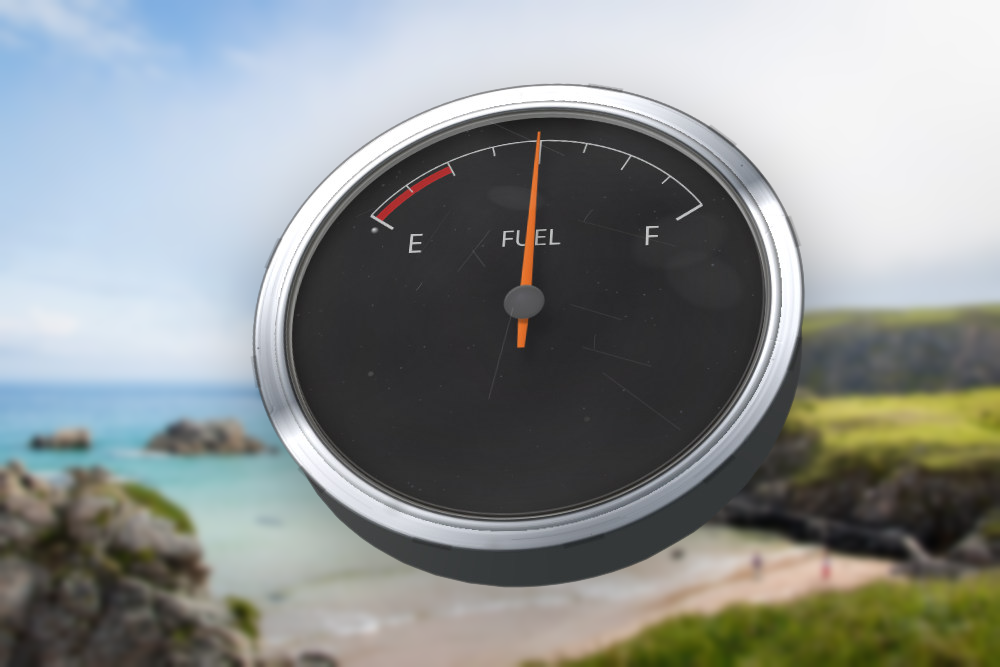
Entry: 0.5
